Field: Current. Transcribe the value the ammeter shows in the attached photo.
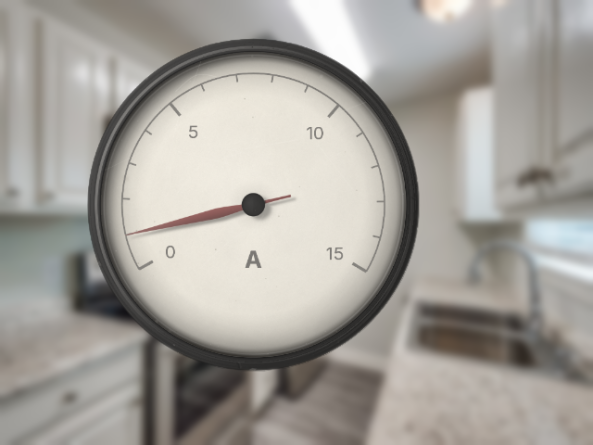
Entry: 1 A
